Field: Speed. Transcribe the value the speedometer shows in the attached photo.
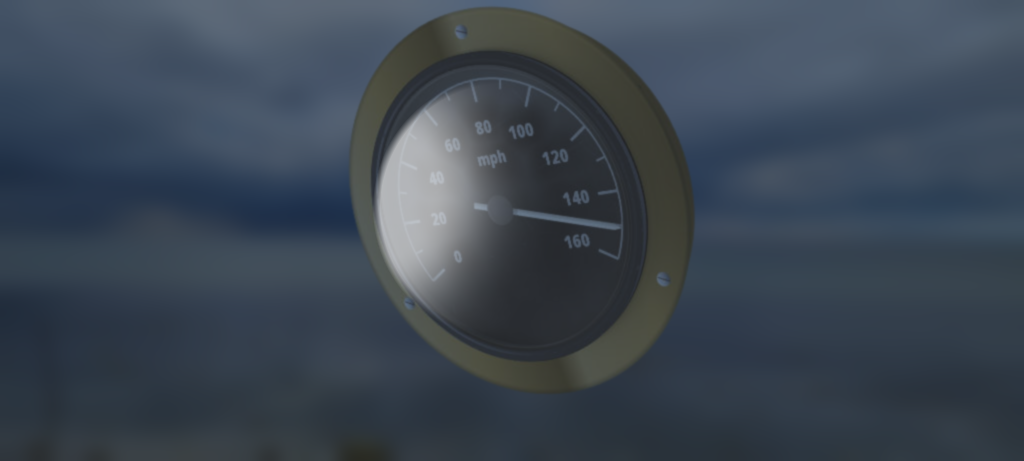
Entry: 150 mph
